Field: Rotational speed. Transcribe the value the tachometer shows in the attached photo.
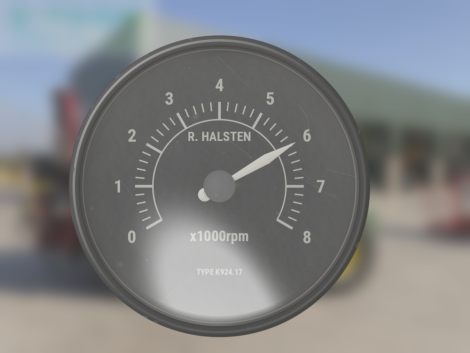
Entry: 6000 rpm
